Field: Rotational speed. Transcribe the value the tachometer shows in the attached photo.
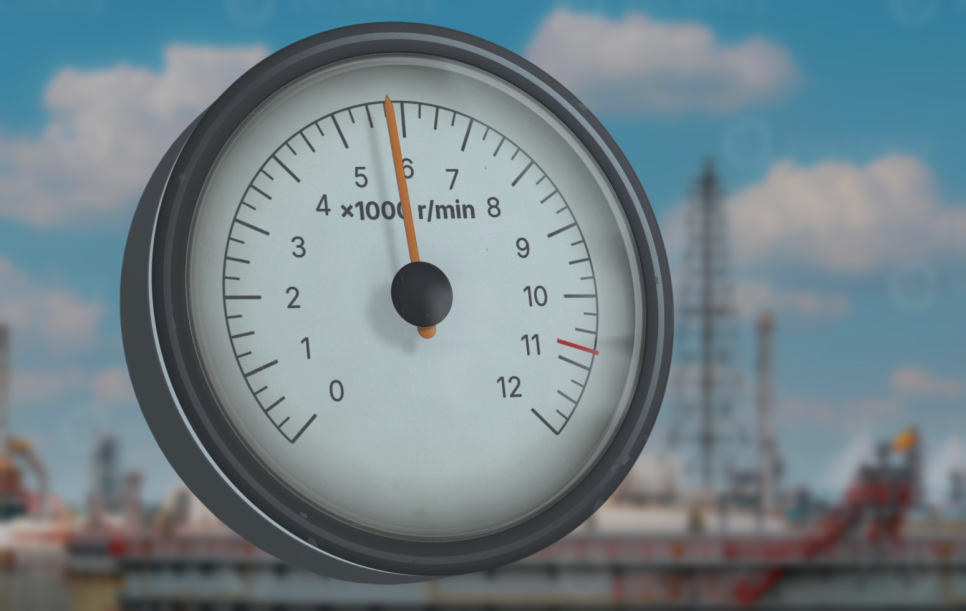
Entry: 5750 rpm
